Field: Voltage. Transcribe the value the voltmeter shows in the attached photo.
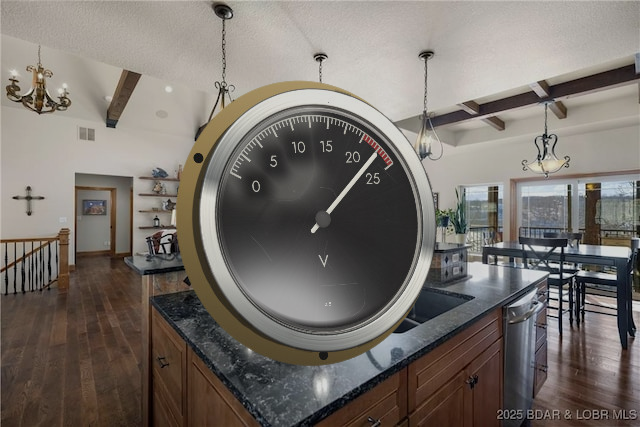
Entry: 22.5 V
